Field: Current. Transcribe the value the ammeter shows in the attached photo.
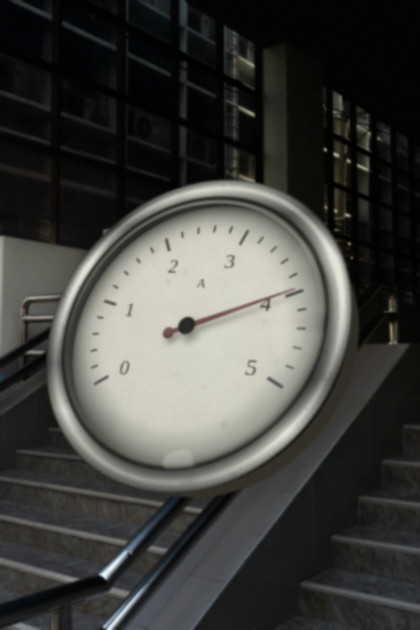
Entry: 4 A
